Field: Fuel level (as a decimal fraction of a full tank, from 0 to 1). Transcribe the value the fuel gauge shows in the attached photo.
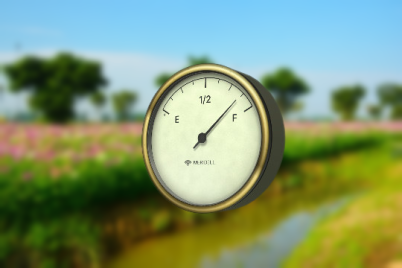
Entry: 0.875
